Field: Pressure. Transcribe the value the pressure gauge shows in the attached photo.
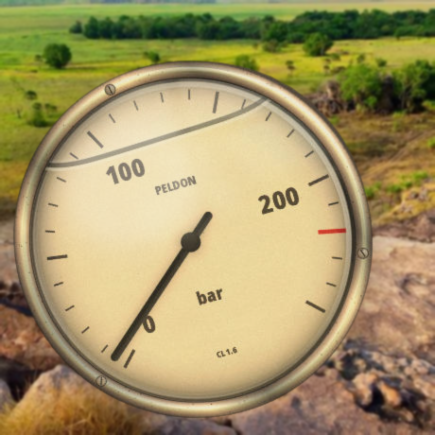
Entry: 5 bar
